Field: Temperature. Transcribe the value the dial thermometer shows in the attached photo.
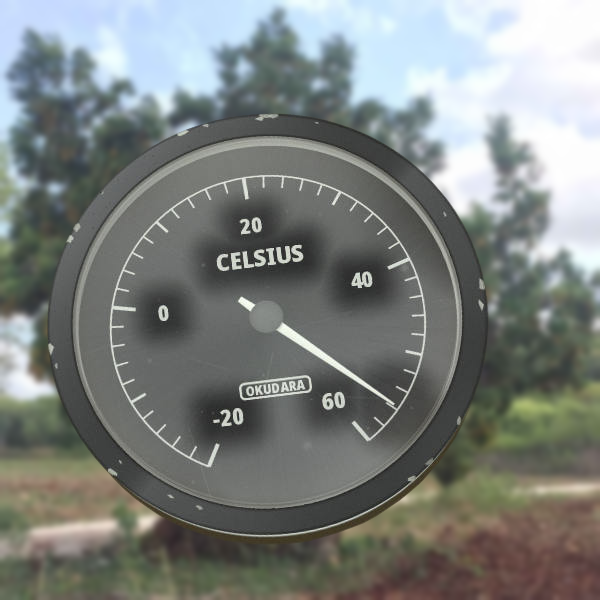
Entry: 56 °C
